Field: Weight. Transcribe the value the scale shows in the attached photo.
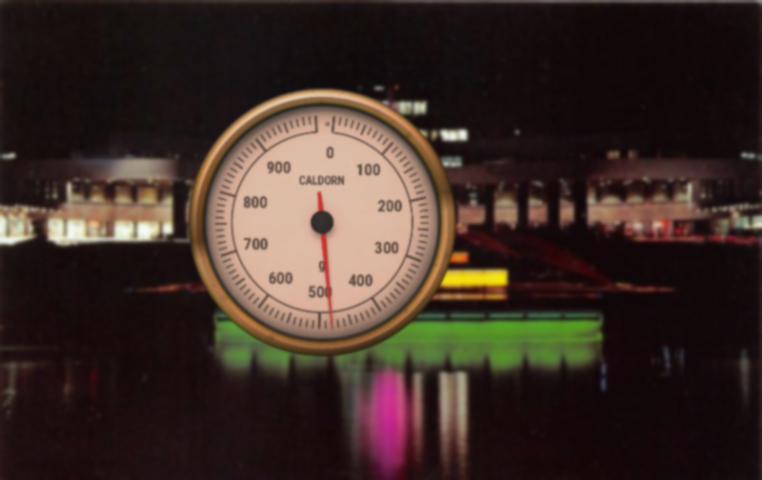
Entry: 480 g
